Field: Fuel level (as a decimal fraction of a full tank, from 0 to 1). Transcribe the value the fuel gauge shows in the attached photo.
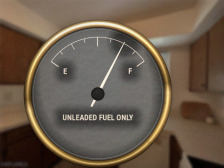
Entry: 0.75
